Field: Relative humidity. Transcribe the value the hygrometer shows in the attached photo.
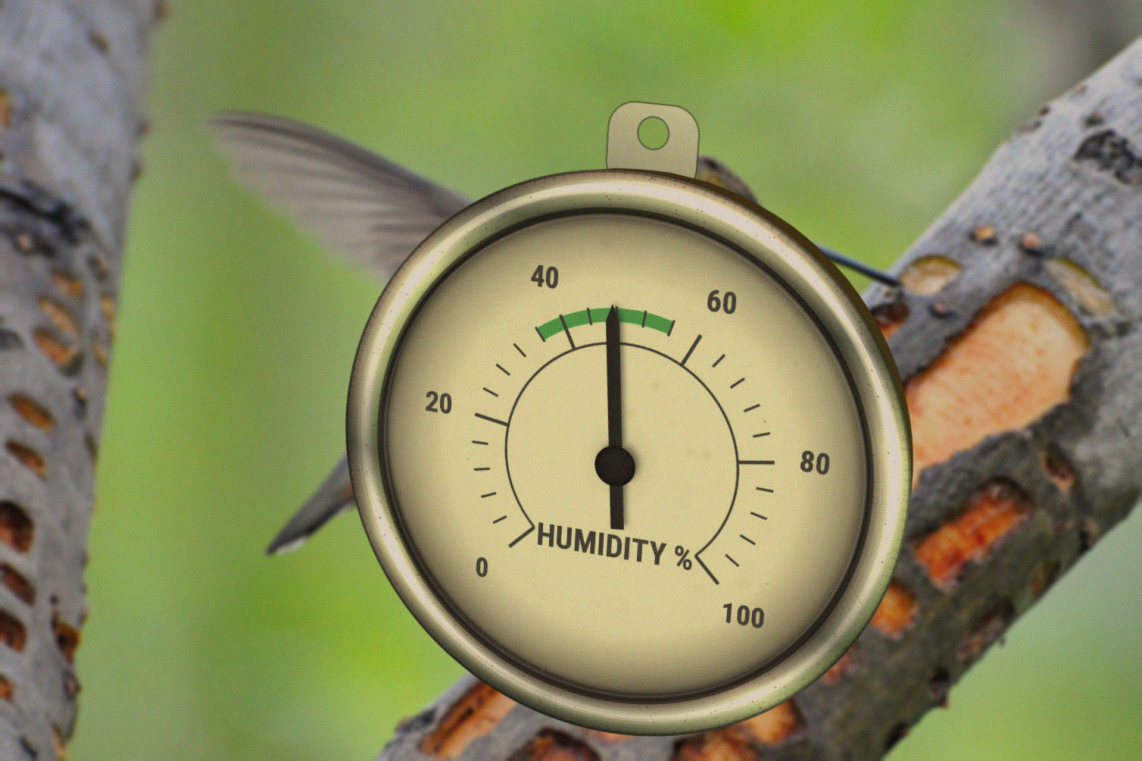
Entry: 48 %
